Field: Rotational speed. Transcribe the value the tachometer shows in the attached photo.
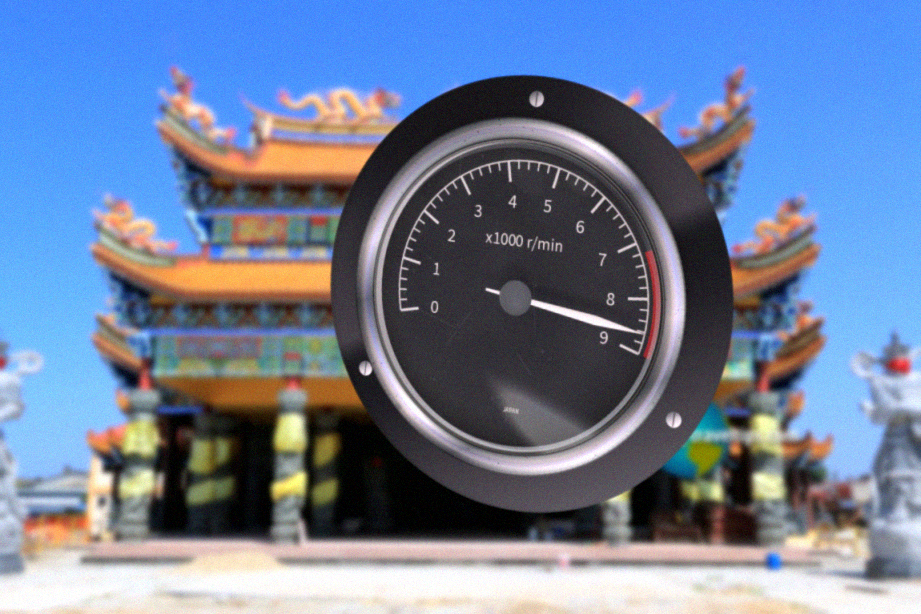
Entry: 8600 rpm
